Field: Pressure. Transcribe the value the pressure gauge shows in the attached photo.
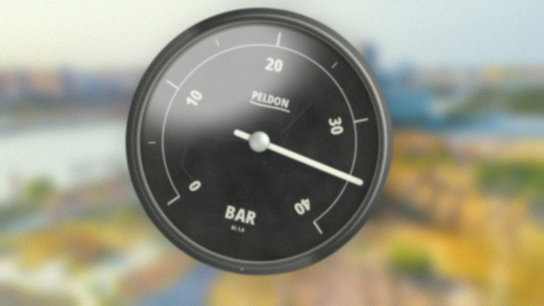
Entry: 35 bar
